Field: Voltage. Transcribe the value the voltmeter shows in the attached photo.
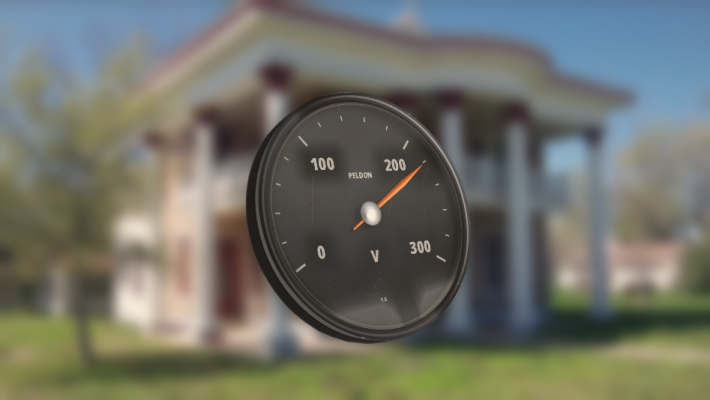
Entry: 220 V
